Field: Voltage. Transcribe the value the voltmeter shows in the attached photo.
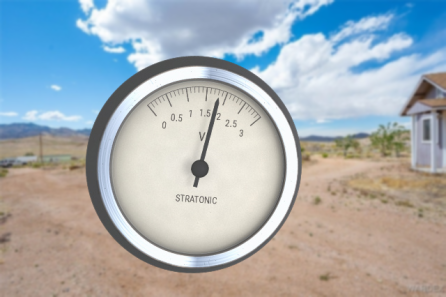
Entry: 1.8 V
